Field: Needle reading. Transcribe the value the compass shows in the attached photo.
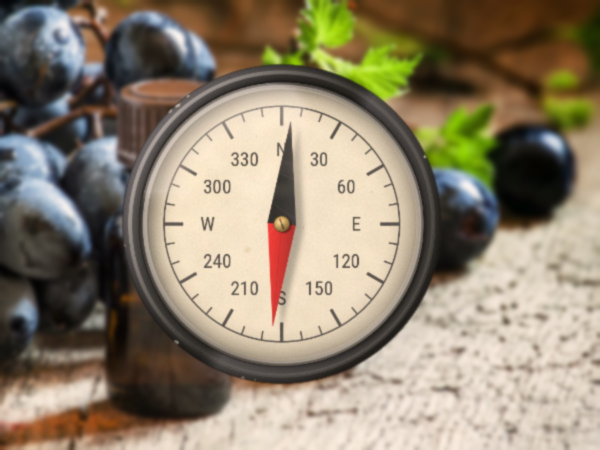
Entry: 185 °
